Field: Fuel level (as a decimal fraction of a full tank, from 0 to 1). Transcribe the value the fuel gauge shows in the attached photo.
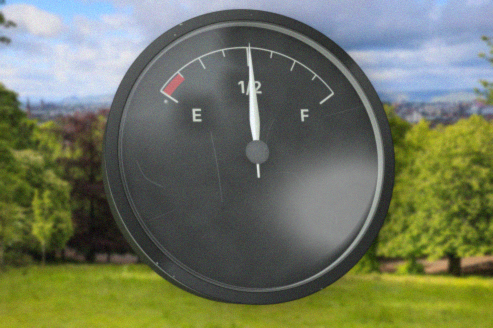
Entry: 0.5
